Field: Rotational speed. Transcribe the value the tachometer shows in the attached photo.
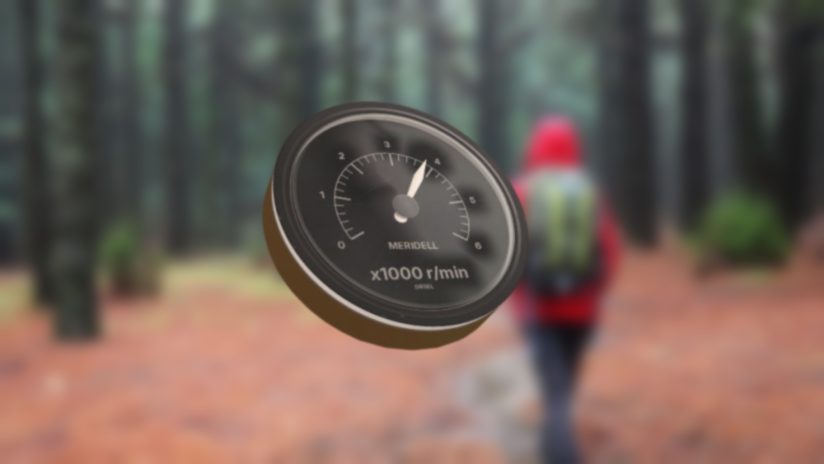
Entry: 3800 rpm
